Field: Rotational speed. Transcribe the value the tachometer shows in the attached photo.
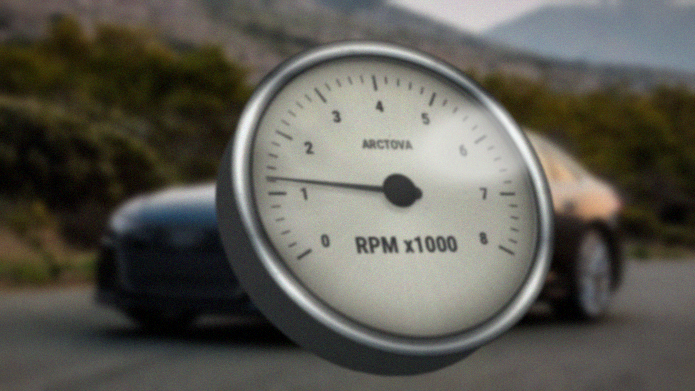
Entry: 1200 rpm
